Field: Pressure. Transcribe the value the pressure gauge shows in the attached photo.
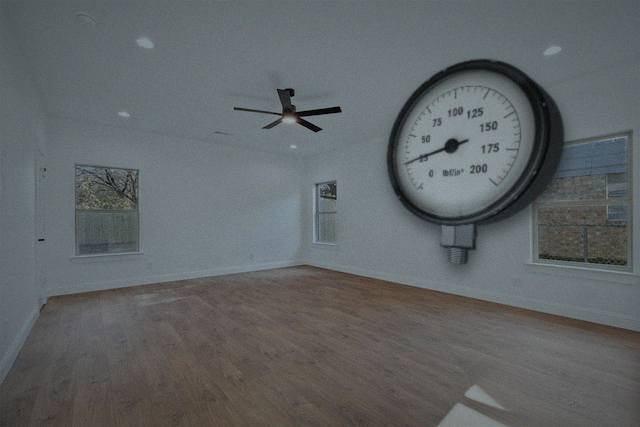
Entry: 25 psi
